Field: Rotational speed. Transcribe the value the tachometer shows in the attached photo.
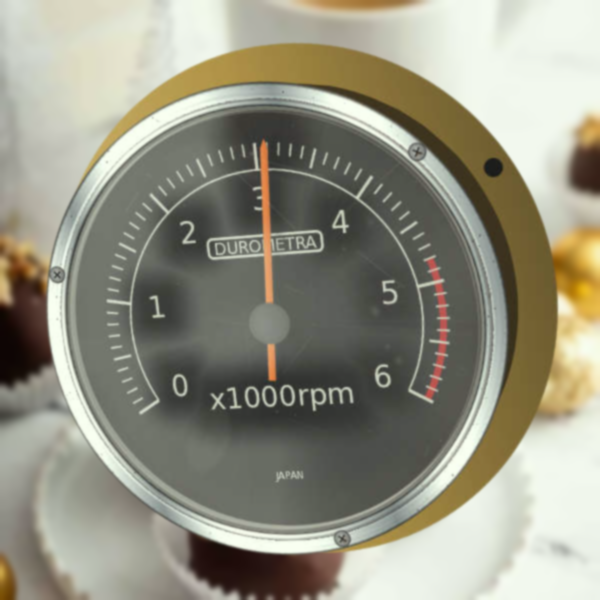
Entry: 3100 rpm
